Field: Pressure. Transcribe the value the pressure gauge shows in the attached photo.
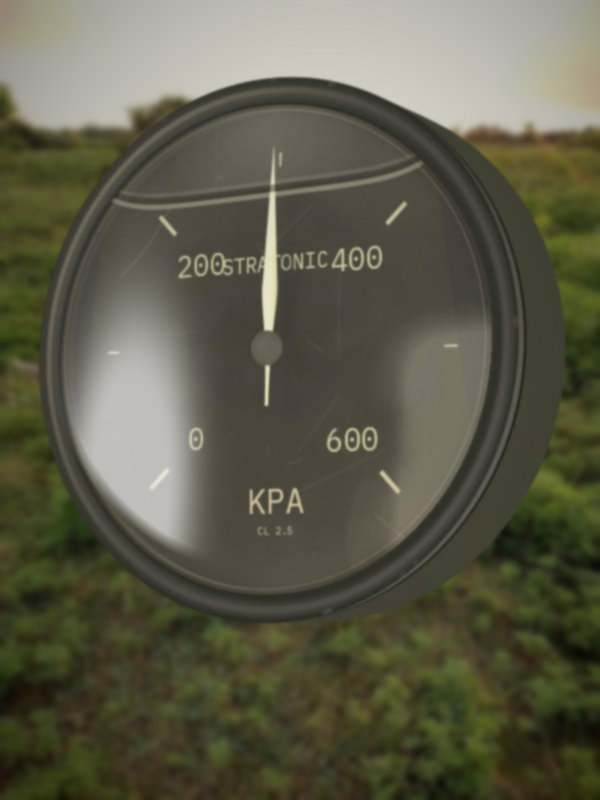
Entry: 300 kPa
